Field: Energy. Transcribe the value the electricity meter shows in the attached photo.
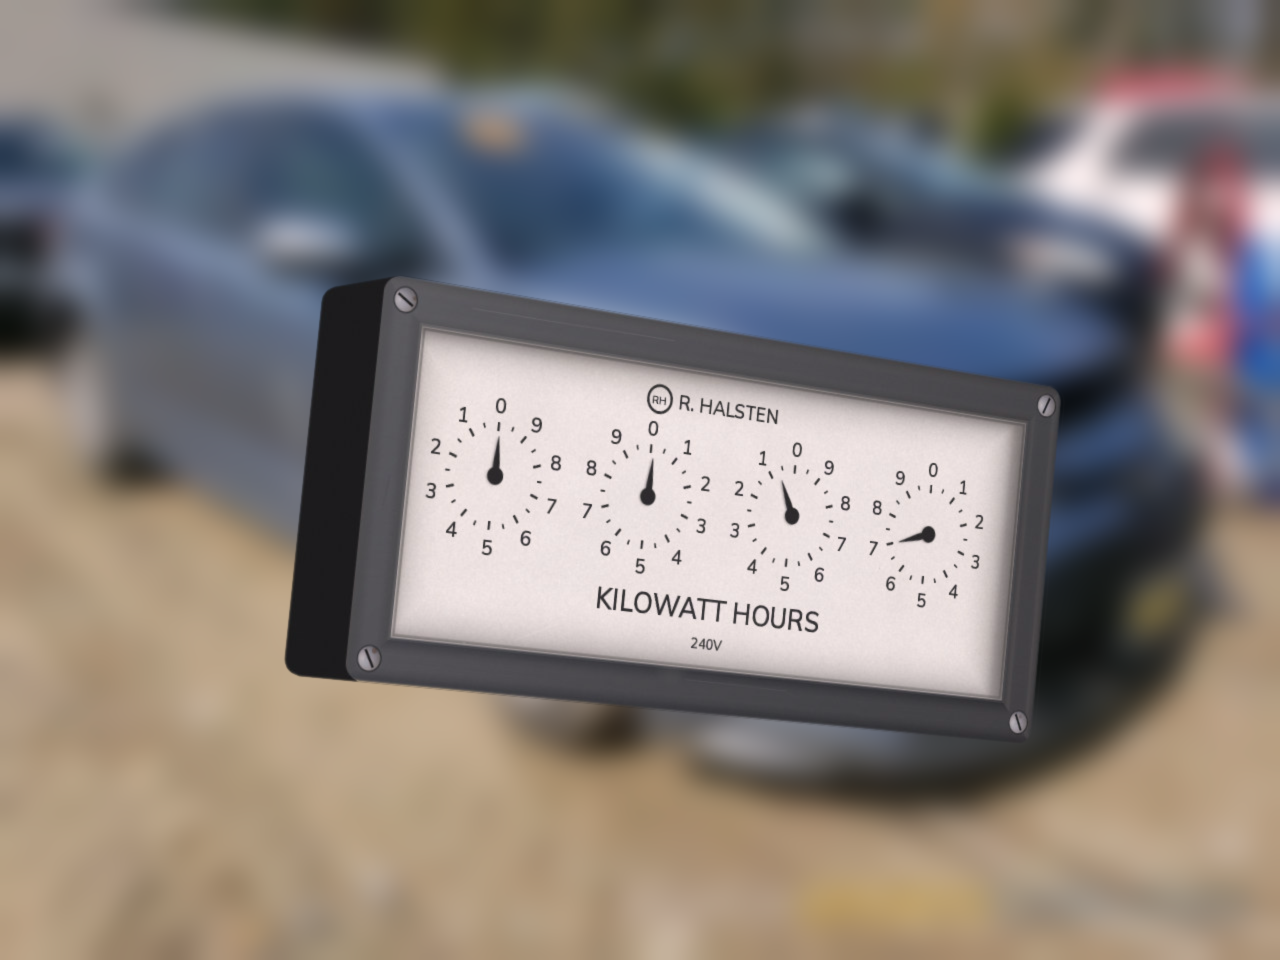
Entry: 7 kWh
